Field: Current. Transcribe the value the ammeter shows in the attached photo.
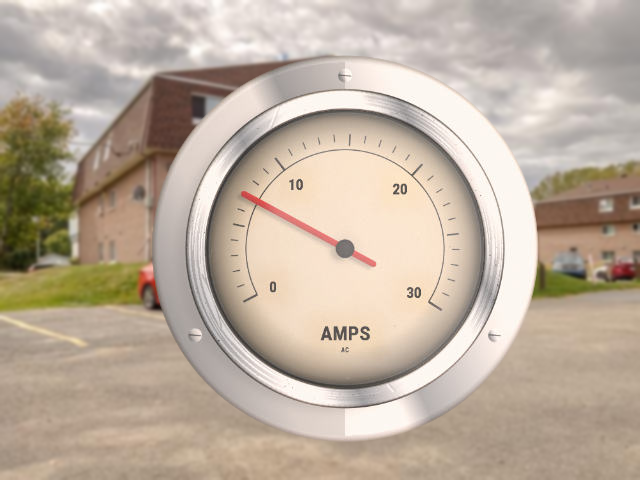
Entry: 7 A
